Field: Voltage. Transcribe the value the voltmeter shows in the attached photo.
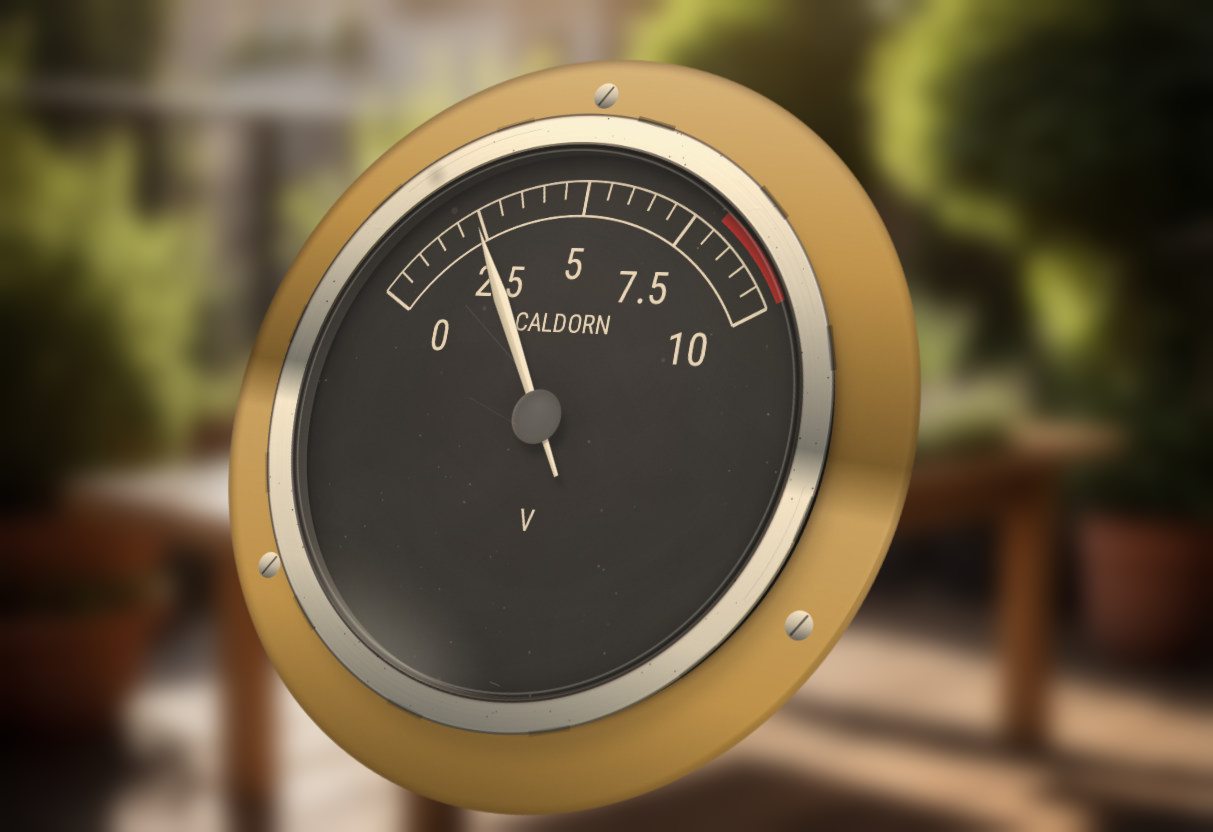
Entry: 2.5 V
